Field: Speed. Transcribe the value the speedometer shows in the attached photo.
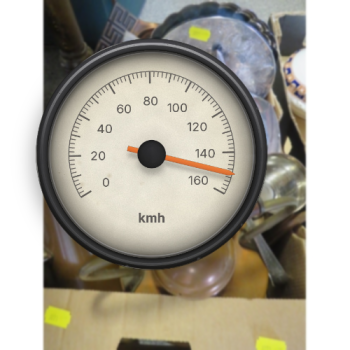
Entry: 150 km/h
